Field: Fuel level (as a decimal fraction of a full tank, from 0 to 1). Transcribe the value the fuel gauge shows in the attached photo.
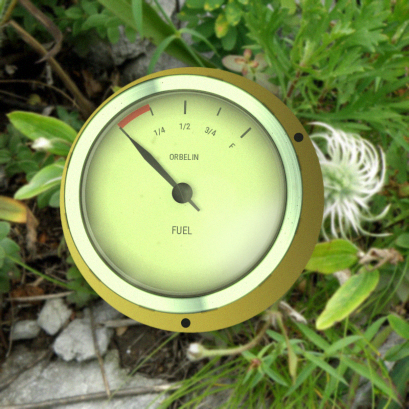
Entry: 0
